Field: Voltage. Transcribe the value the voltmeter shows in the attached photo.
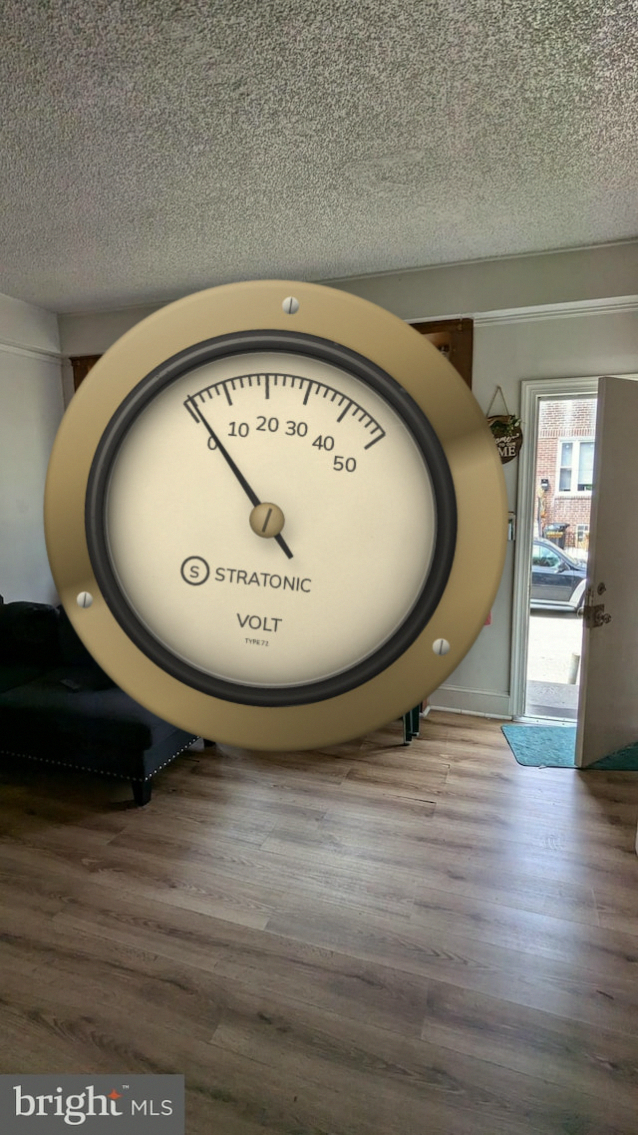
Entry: 2 V
